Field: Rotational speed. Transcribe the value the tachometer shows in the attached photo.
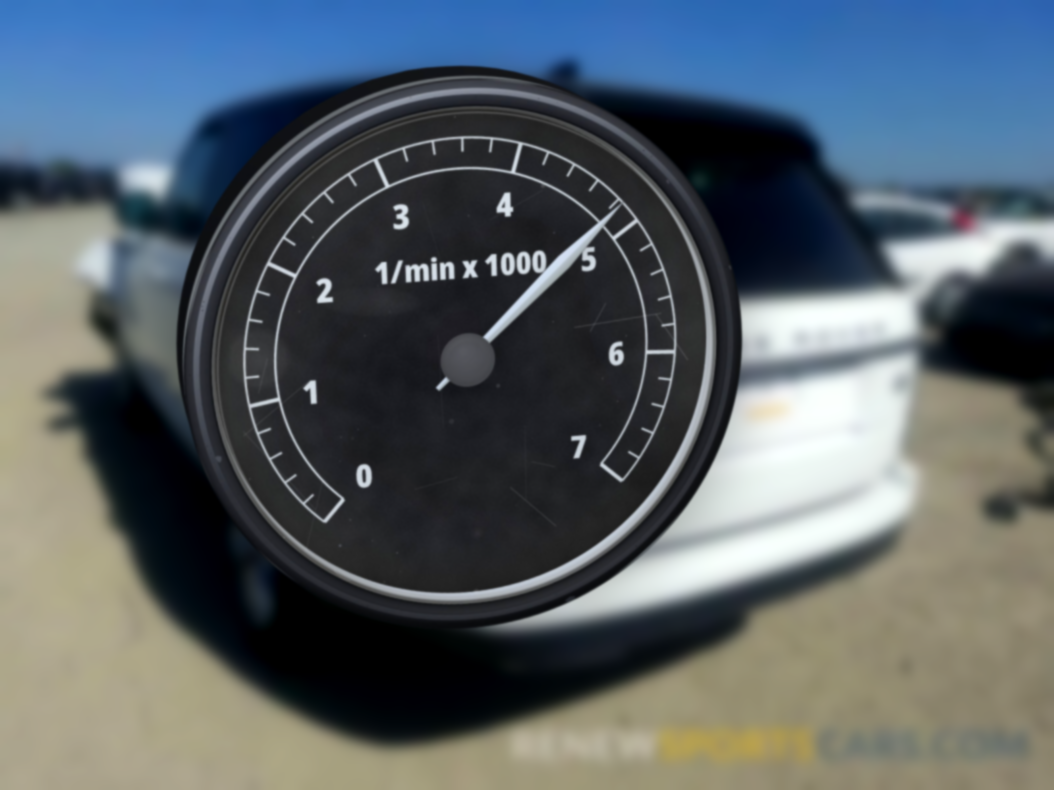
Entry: 4800 rpm
